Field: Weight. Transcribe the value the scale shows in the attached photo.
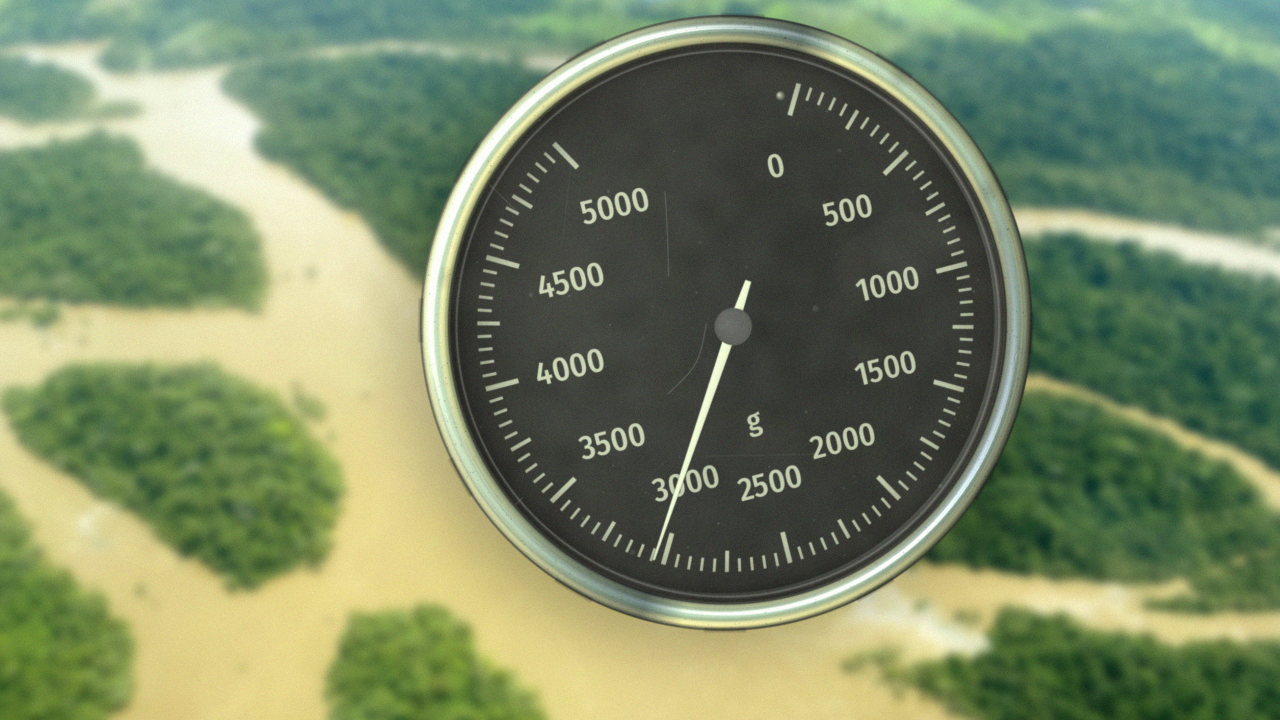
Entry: 3050 g
